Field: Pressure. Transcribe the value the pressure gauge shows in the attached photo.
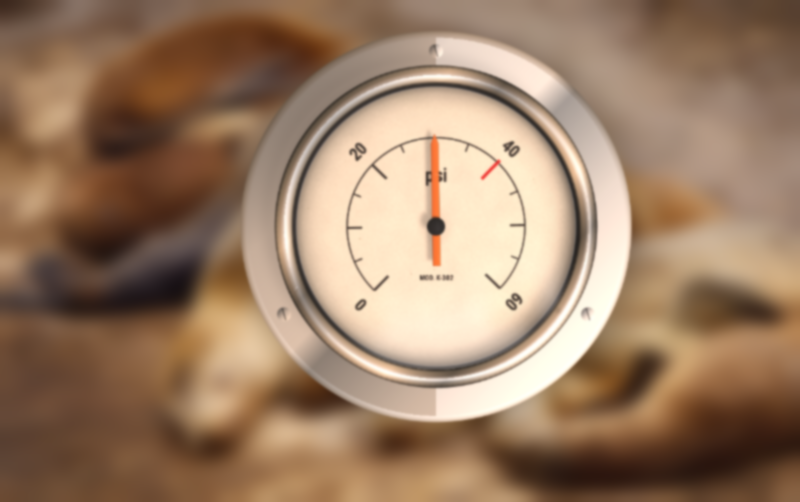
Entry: 30 psi
